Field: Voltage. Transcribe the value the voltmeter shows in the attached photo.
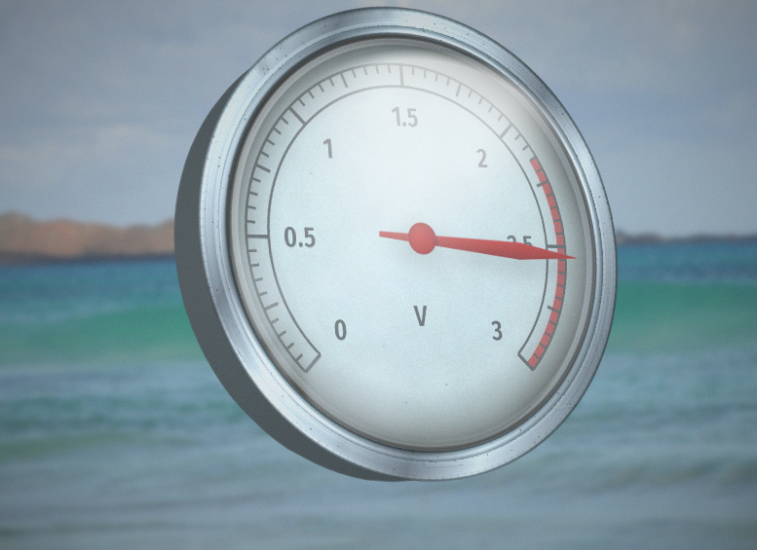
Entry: 2.55 V
